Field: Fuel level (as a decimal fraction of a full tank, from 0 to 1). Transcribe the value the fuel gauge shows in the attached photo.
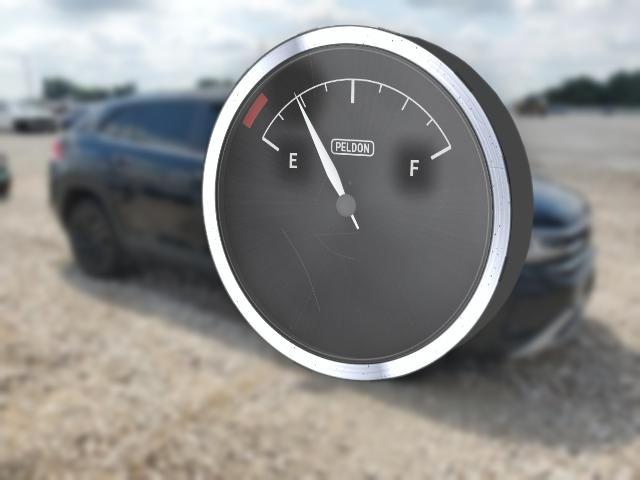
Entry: 0.25
